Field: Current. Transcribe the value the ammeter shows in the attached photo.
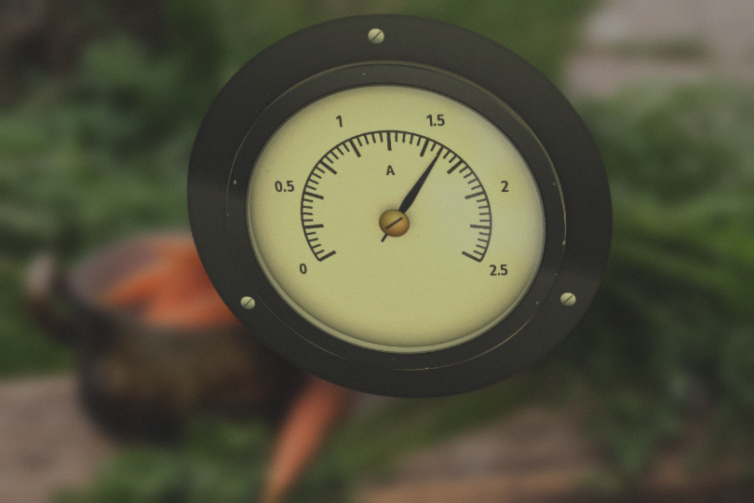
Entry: 1.6 A
